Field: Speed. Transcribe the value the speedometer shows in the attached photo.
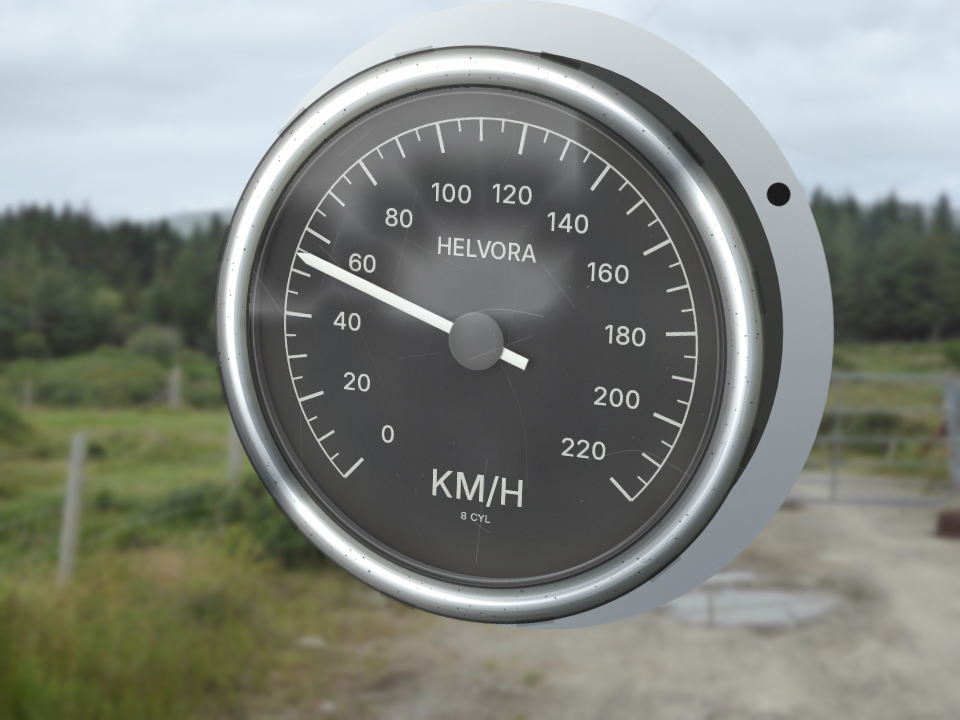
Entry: 55 km/h
